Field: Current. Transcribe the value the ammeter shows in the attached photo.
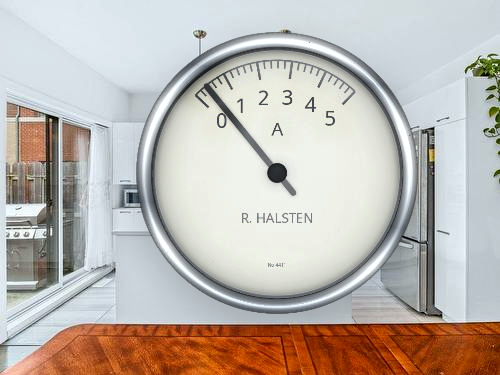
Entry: 0.4 A
